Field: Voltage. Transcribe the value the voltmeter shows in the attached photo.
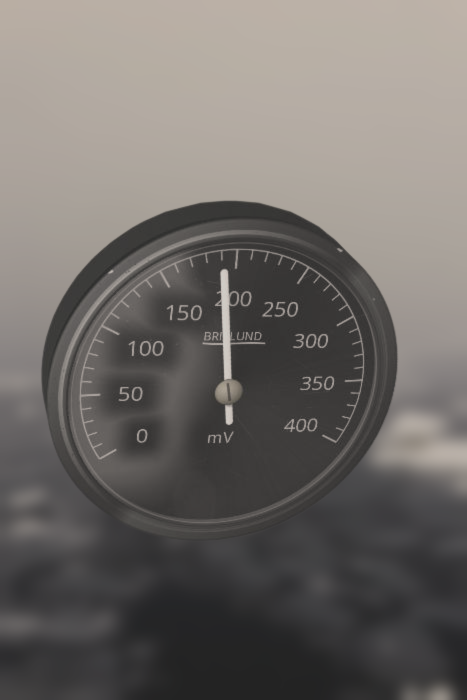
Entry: 190 mV
